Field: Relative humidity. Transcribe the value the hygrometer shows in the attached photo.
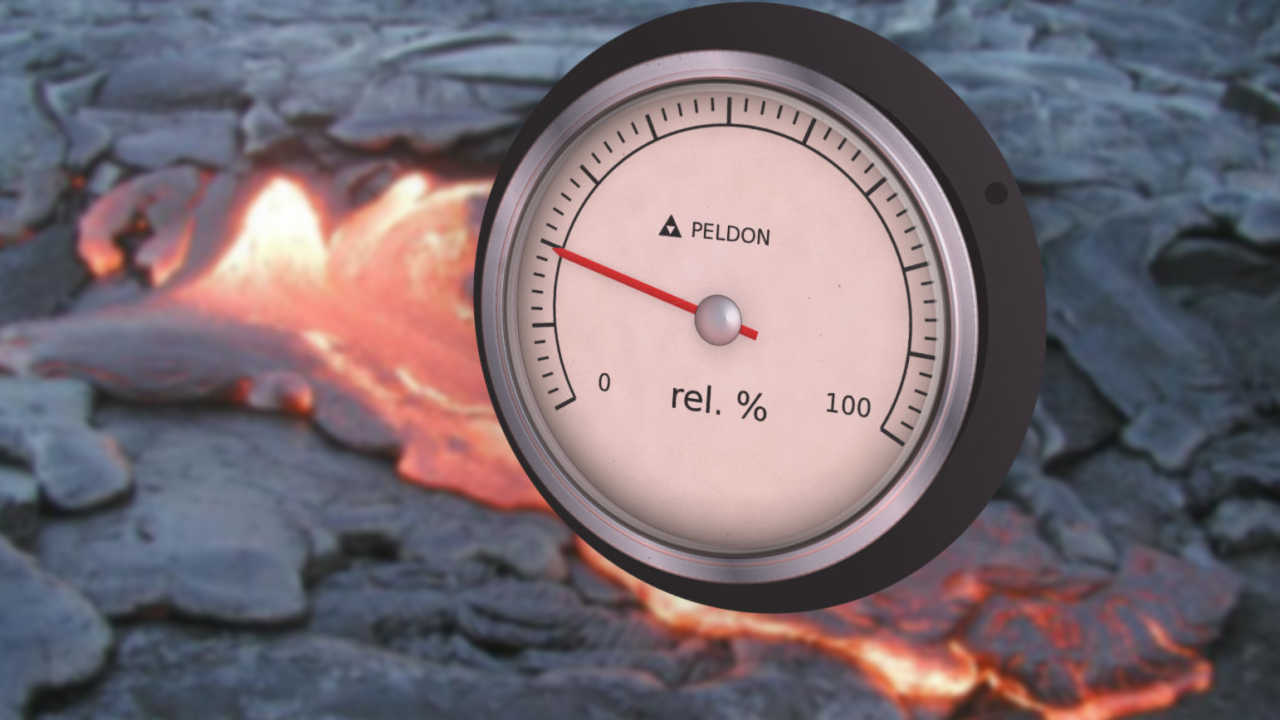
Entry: 20 %
